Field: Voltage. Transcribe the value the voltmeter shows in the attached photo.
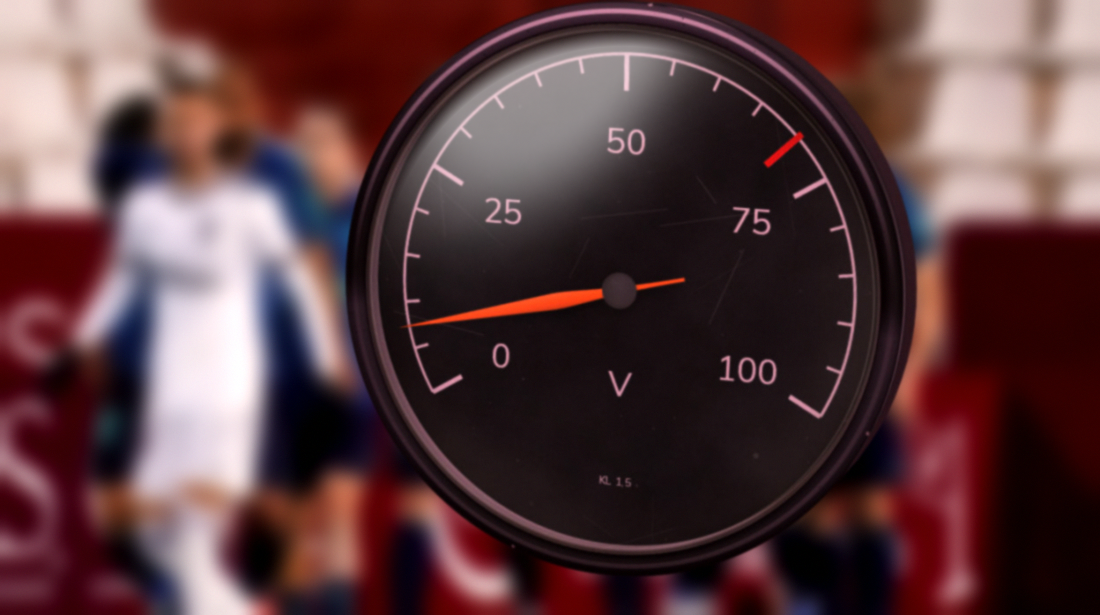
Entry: 7.5 V
